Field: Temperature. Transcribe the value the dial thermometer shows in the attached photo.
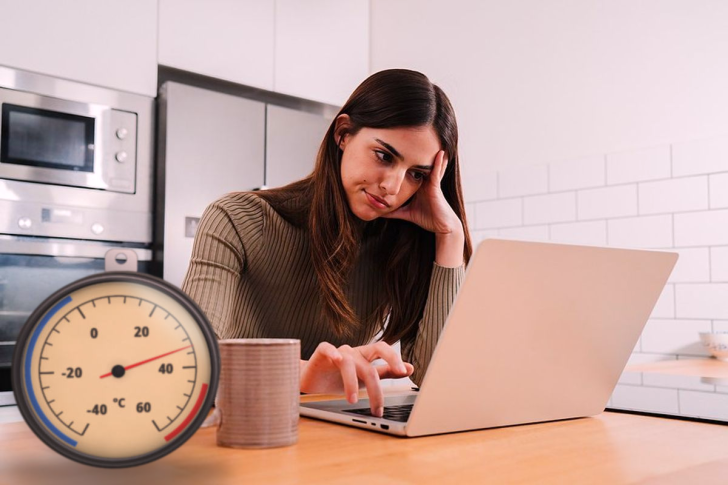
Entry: 34 °C
